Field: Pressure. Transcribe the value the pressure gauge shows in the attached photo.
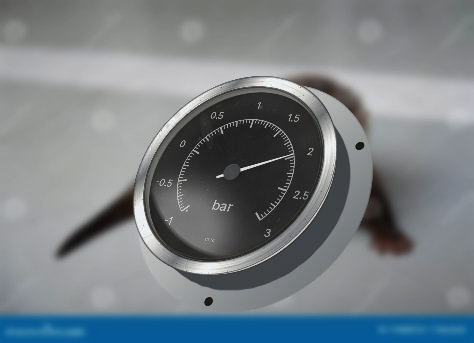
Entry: 2 bar
